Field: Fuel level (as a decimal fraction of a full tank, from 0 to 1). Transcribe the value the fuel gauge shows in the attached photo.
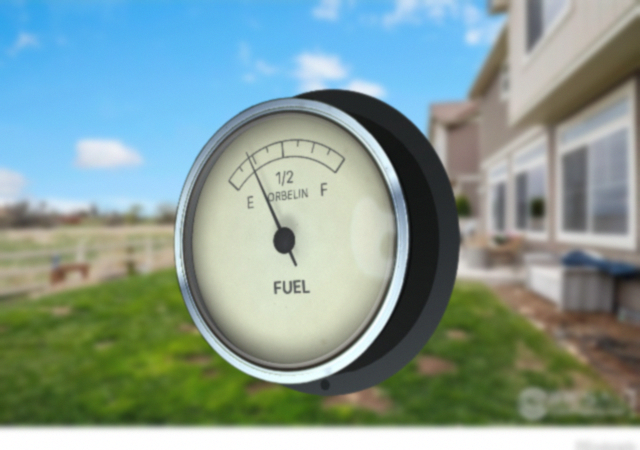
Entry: 0.25
